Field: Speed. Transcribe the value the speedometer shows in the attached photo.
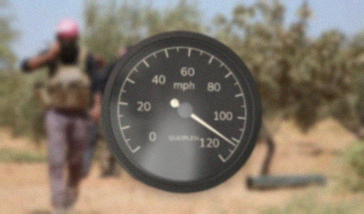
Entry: 112.5 mph
